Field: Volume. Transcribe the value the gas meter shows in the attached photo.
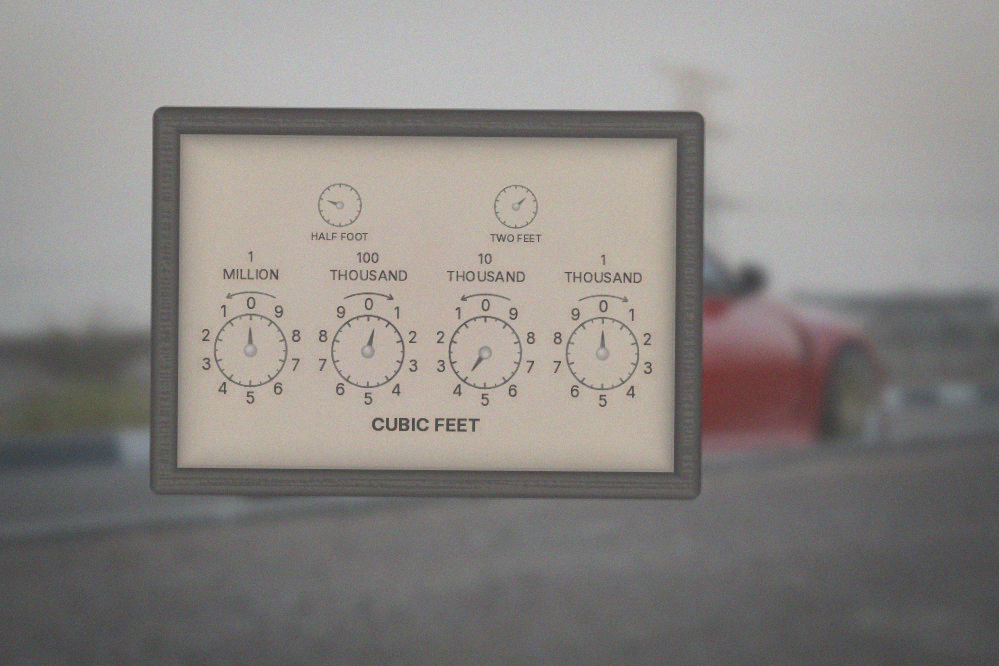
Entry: 4000 ft³
